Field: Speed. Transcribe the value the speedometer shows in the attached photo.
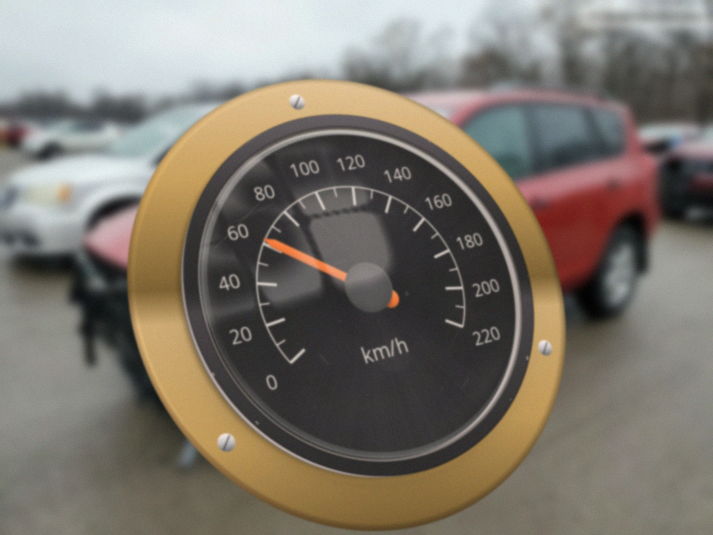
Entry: 60 km/h
